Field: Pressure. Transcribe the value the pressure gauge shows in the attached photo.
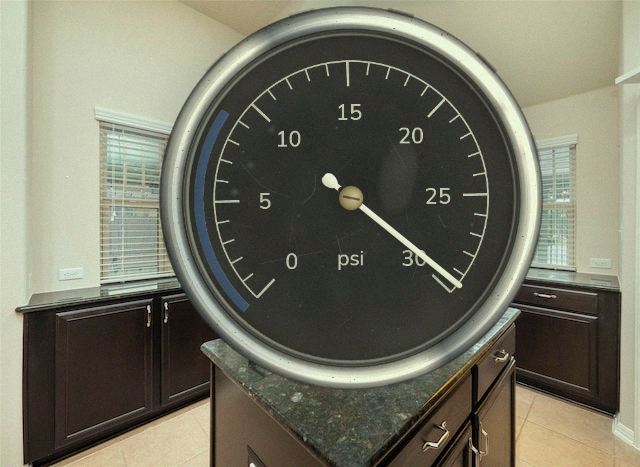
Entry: 29.5 psi
